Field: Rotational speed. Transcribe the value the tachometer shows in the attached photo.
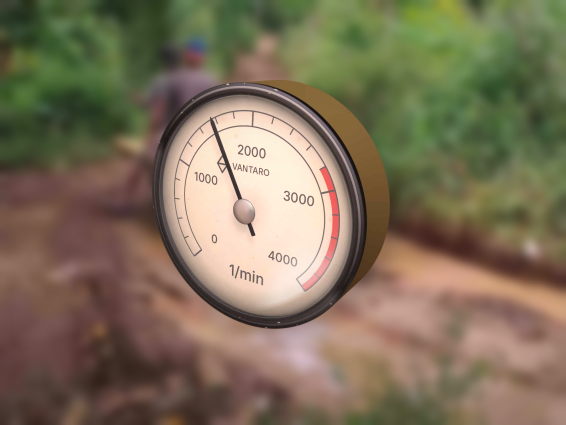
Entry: 1600 rpm
